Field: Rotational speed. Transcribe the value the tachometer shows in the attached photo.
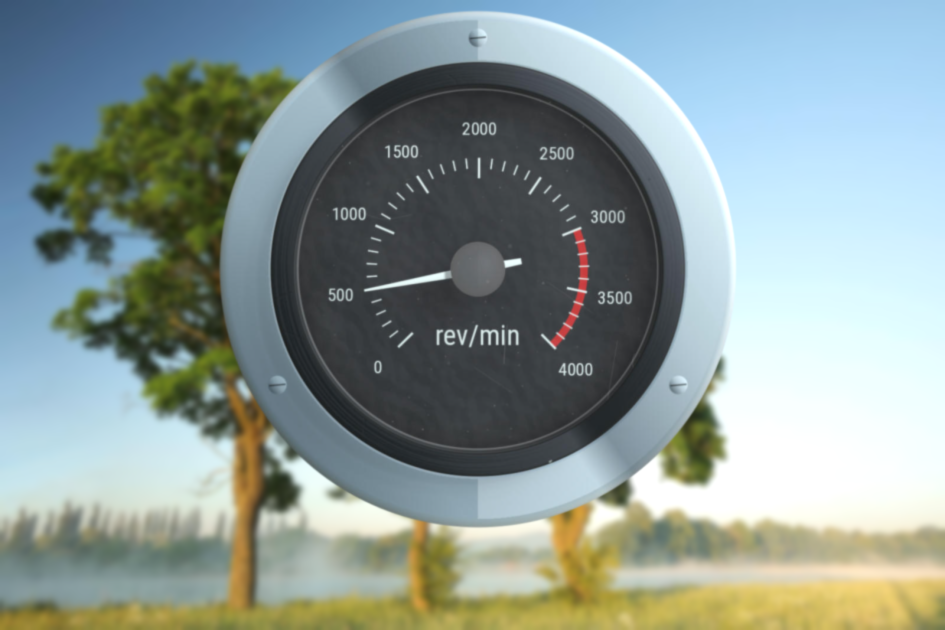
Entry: 500 rpm
